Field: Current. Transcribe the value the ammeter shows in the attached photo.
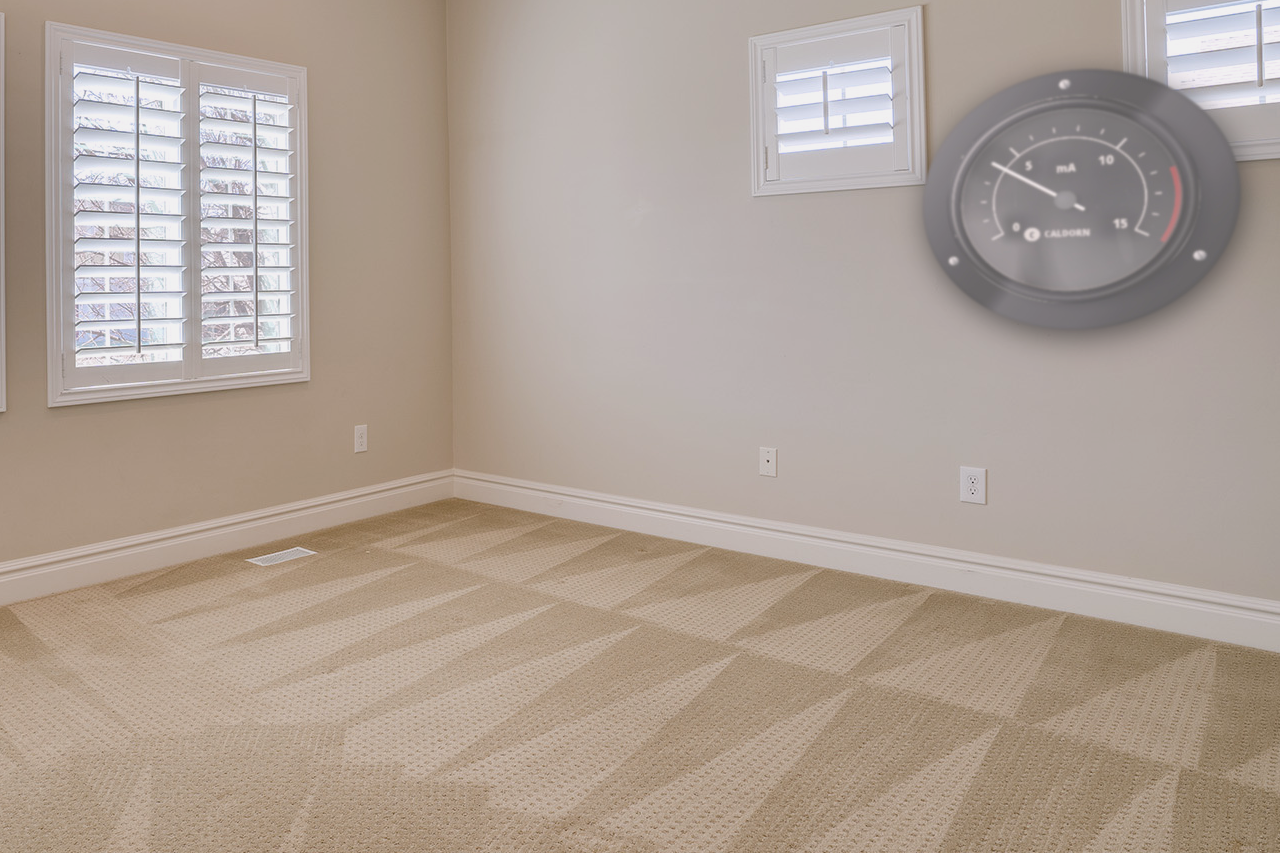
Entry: 4 mA
